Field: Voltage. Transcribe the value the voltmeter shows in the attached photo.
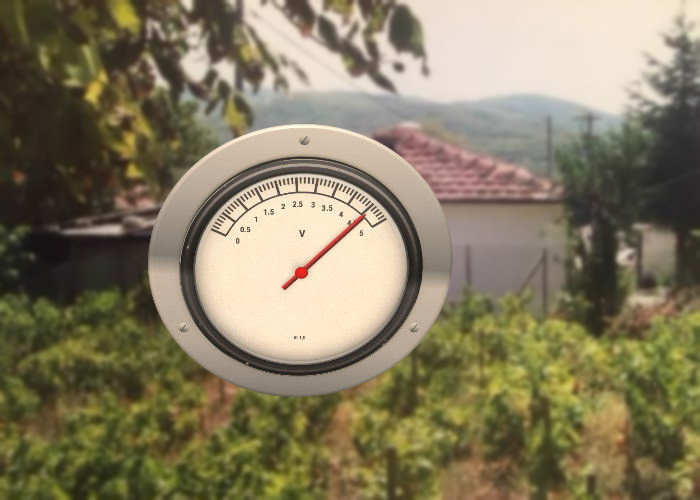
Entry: 4.5 V
